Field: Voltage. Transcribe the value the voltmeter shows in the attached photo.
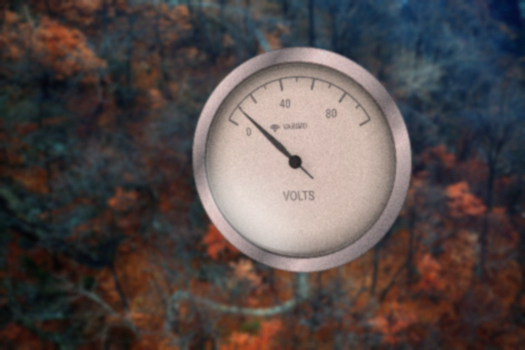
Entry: 10 V
